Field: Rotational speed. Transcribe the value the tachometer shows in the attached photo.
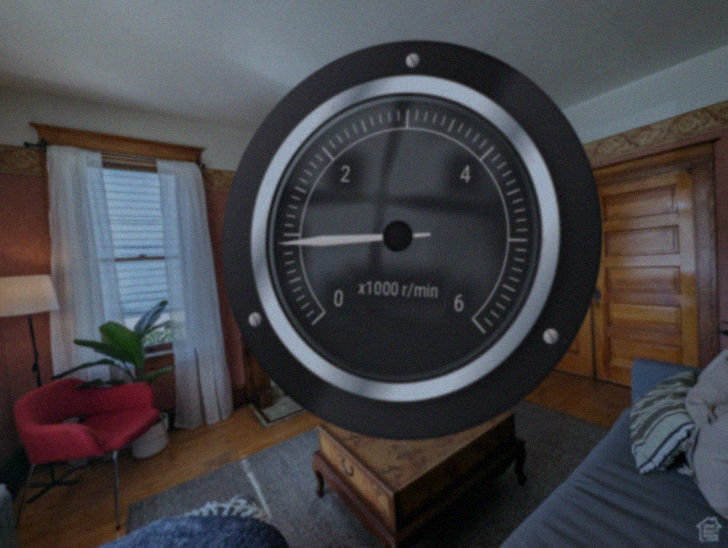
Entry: 900 rpm
